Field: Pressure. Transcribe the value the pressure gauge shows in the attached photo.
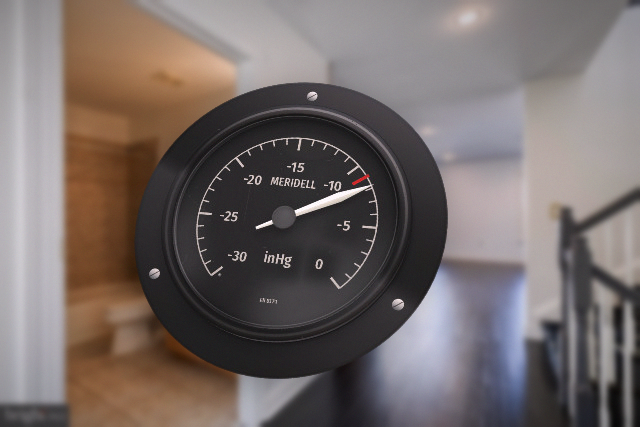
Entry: -8 inHg
